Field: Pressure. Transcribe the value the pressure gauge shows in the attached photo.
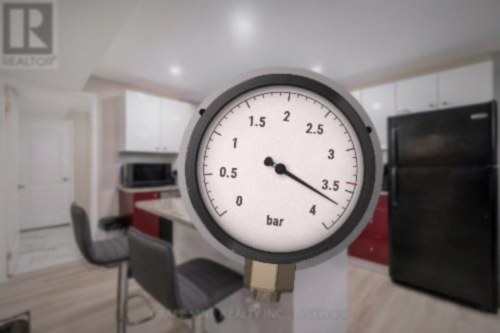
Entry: 3.7 bar
